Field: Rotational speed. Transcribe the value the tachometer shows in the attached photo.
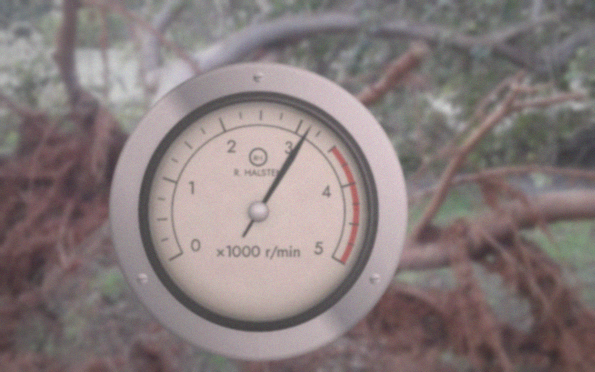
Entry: 3125 rpm
